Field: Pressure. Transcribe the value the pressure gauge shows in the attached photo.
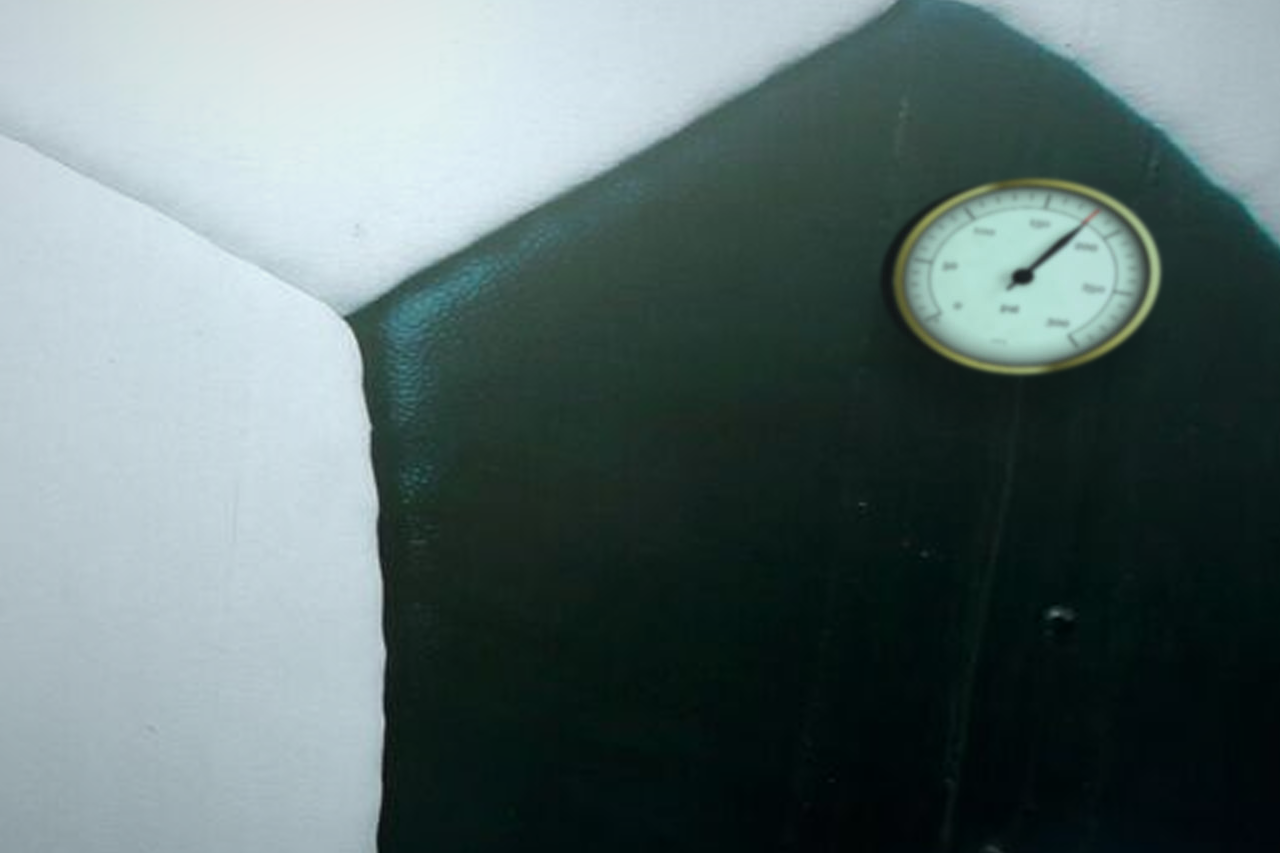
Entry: 180 psi
